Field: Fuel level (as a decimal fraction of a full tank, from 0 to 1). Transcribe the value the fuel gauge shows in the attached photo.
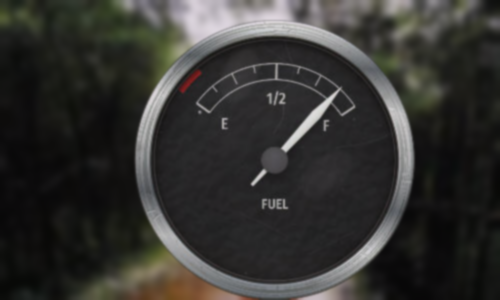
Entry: 0.875
